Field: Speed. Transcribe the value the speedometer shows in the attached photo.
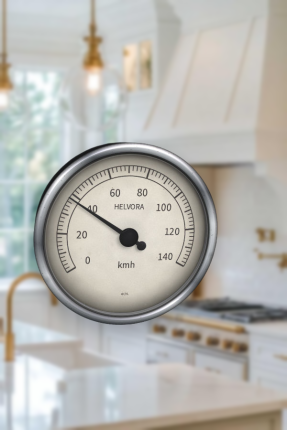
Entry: 38 km/h
